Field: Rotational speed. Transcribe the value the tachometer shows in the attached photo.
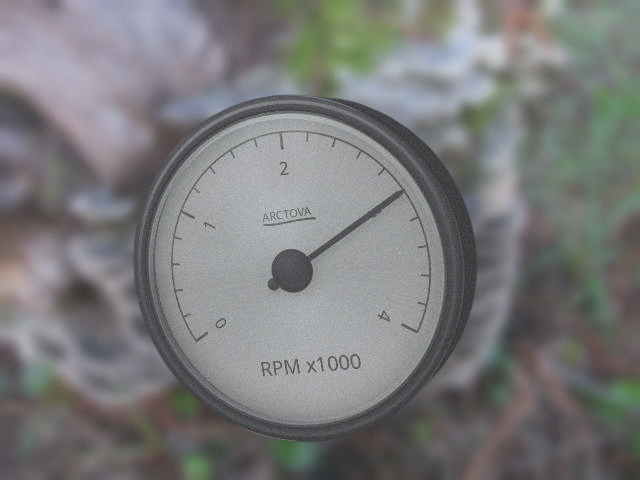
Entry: 3000 rpm
